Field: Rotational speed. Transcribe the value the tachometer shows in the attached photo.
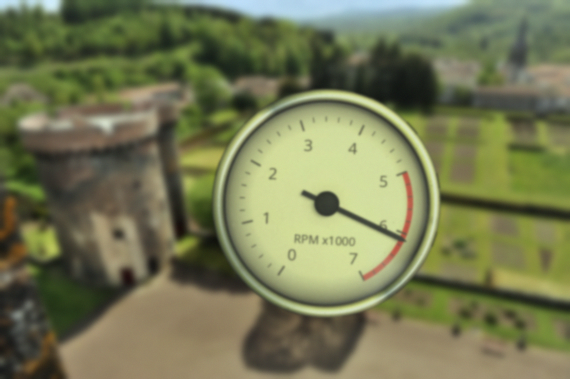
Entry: 6100 rpm
